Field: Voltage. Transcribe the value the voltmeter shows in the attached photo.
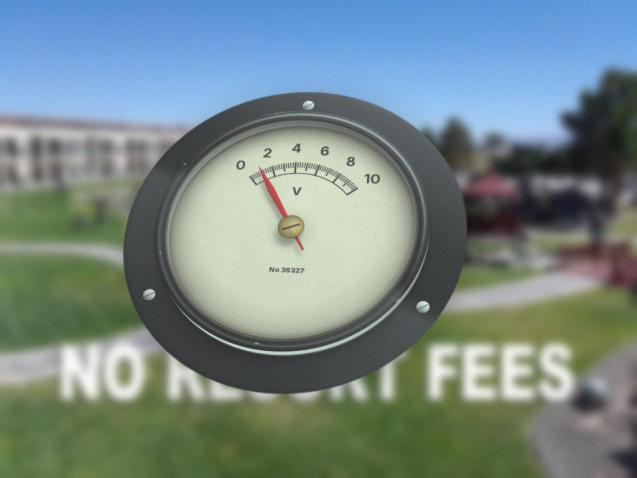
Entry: 1 V
